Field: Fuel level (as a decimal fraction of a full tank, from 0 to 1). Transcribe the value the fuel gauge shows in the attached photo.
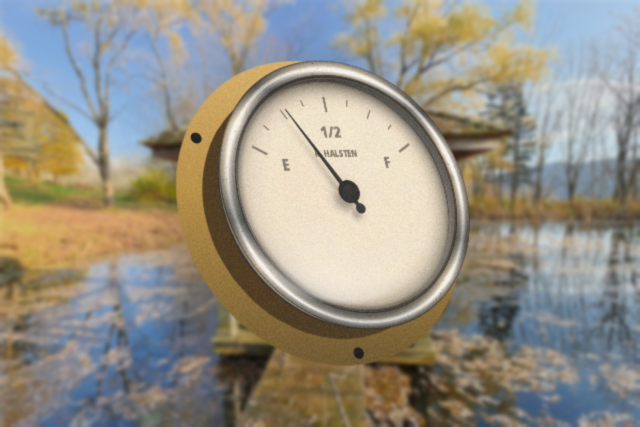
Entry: 0.25
